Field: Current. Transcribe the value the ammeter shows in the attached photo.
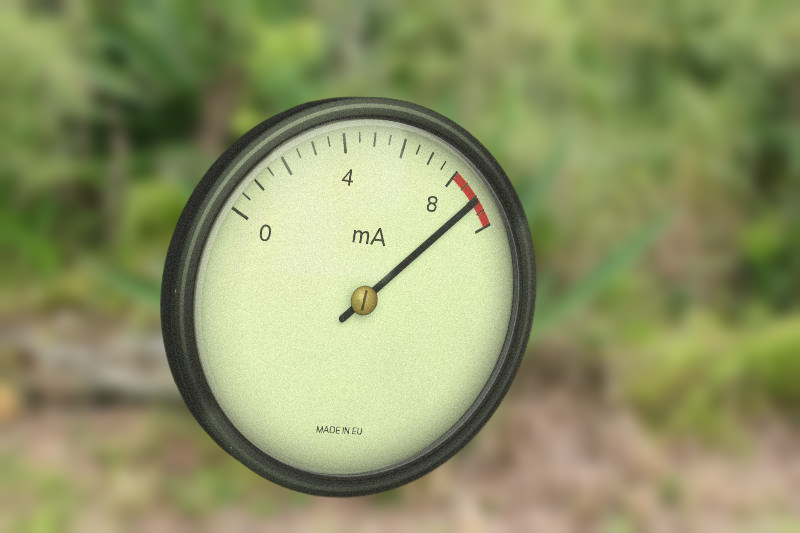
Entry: 9 mA
